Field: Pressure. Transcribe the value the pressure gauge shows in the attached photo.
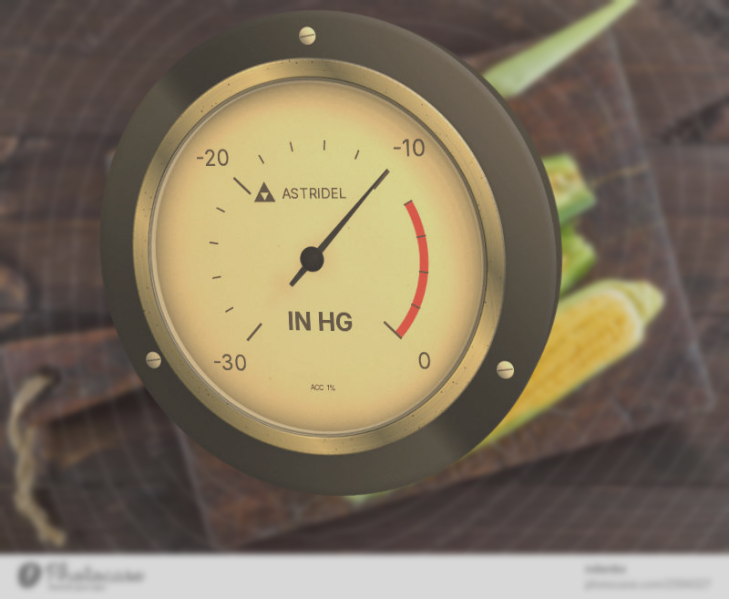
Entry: -10 inHg
